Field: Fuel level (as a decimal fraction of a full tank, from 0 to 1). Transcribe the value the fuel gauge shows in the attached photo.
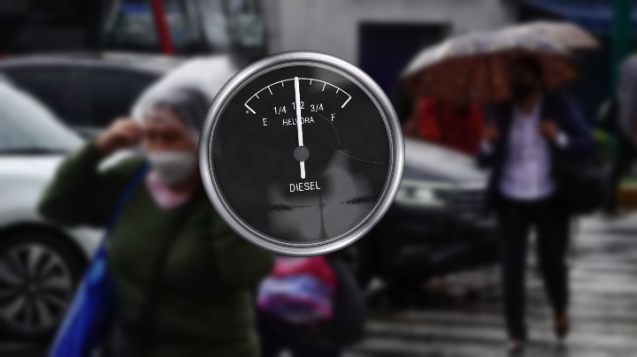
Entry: 0.5
